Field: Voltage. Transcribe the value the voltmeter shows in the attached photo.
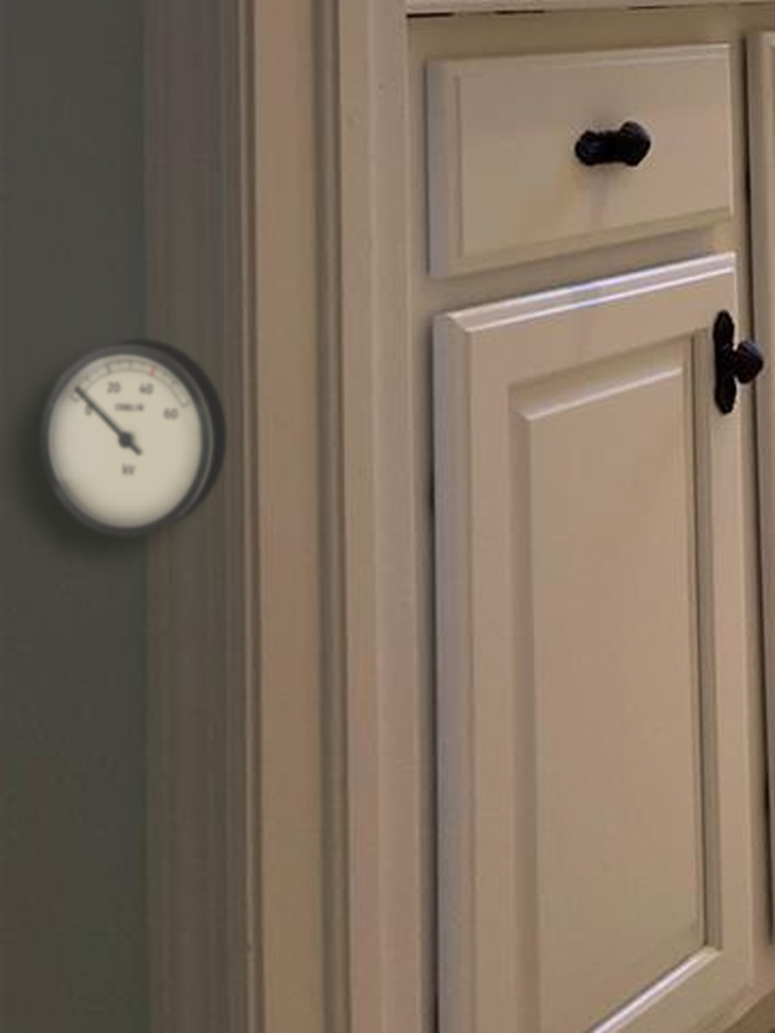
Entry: 5 kV
